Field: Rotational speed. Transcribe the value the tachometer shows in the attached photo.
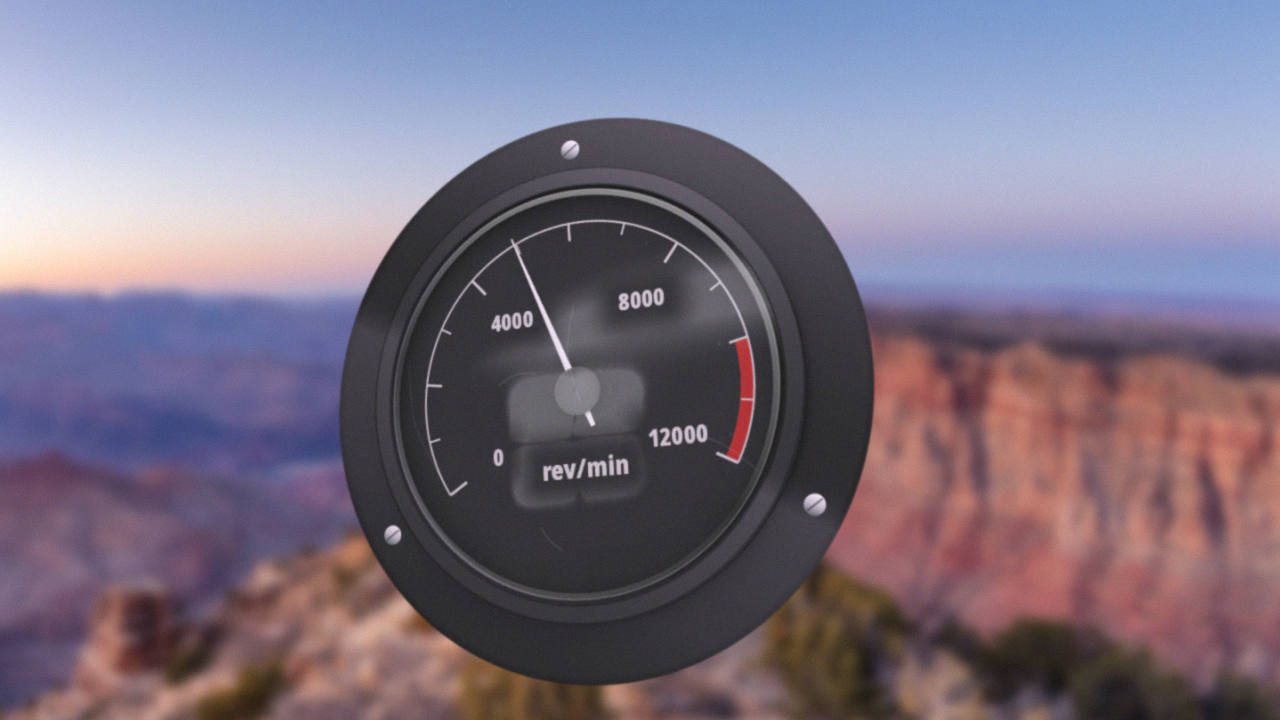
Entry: 5000 rpm
